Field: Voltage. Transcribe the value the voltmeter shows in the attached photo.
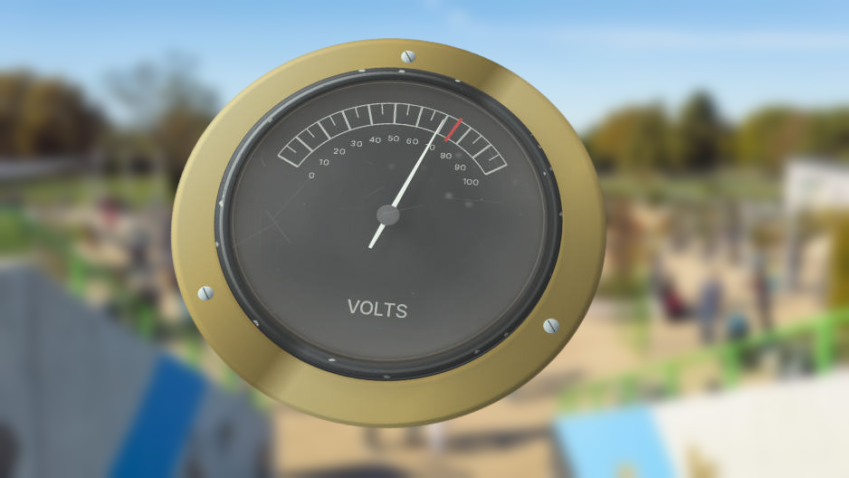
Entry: 70 V
